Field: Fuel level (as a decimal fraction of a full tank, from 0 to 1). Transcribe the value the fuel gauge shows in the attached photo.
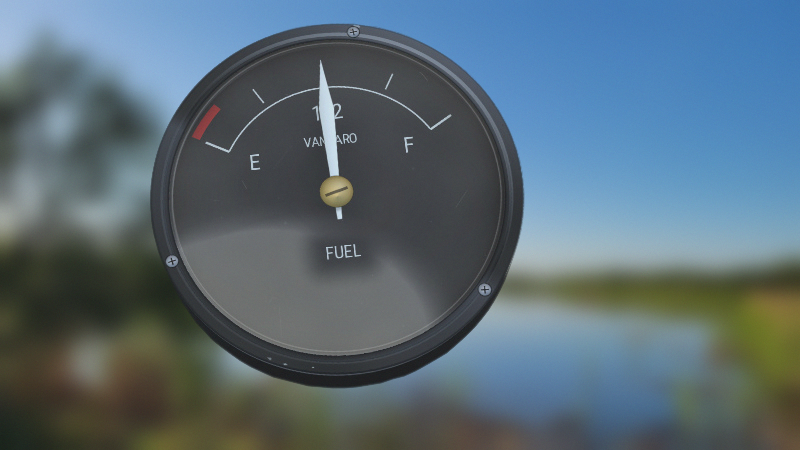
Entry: 0.5
